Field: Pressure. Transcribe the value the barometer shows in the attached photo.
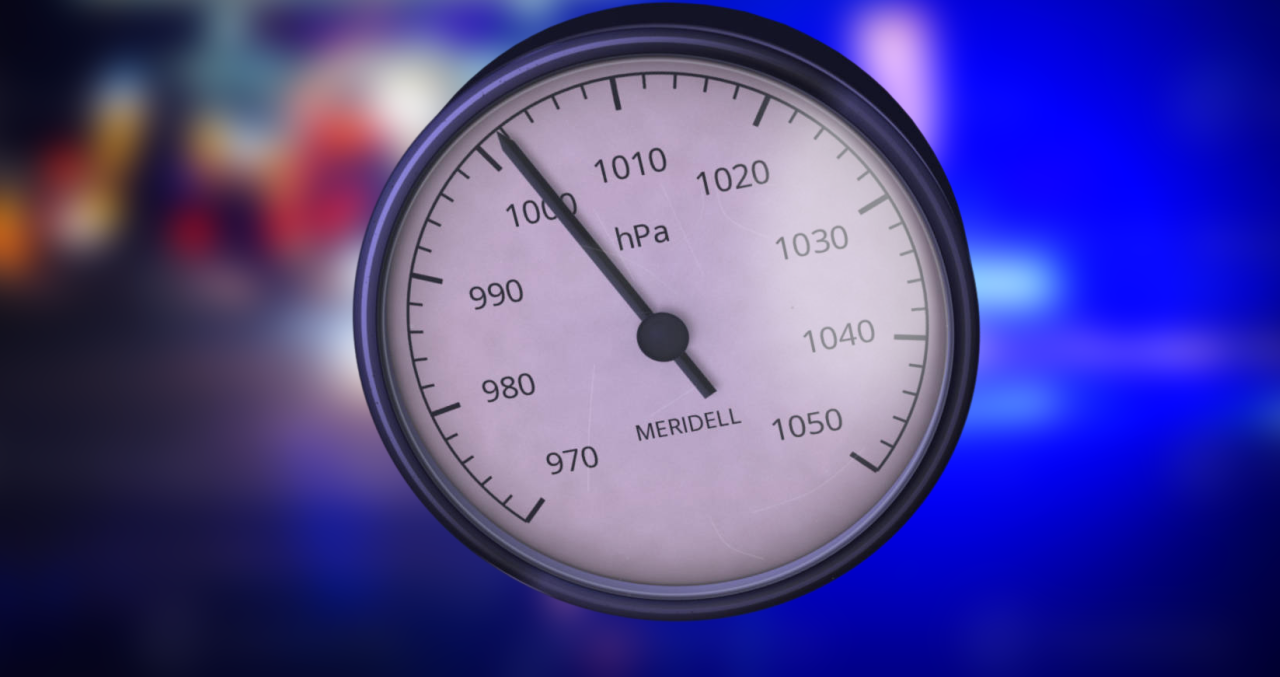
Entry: 1002 hPa
